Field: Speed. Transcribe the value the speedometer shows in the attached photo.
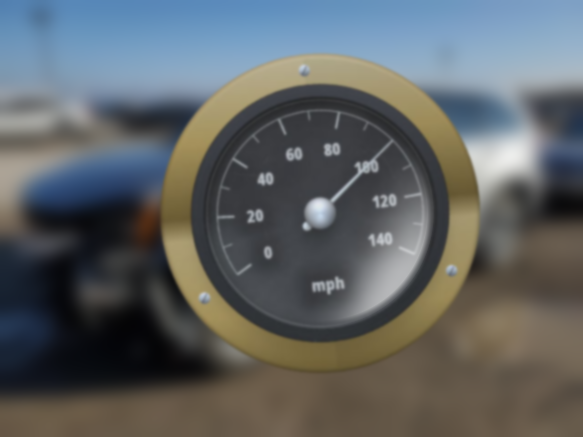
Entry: 100 mph
